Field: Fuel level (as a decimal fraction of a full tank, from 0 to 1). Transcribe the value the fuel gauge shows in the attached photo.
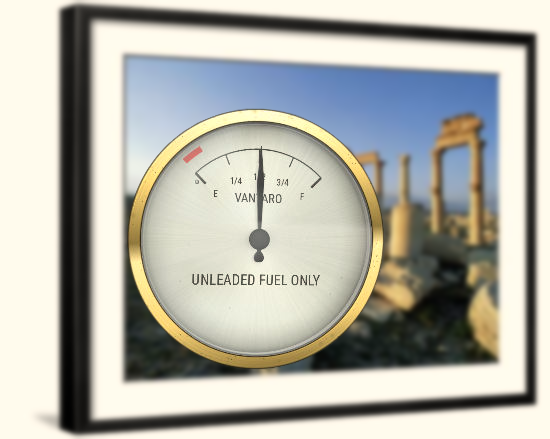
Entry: 0.5
